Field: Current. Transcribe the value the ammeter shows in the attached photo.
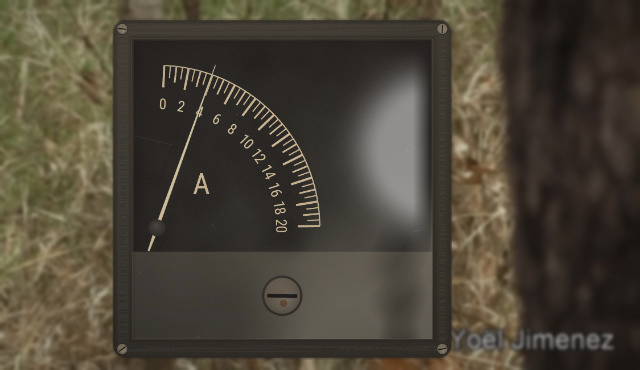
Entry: 4 A
